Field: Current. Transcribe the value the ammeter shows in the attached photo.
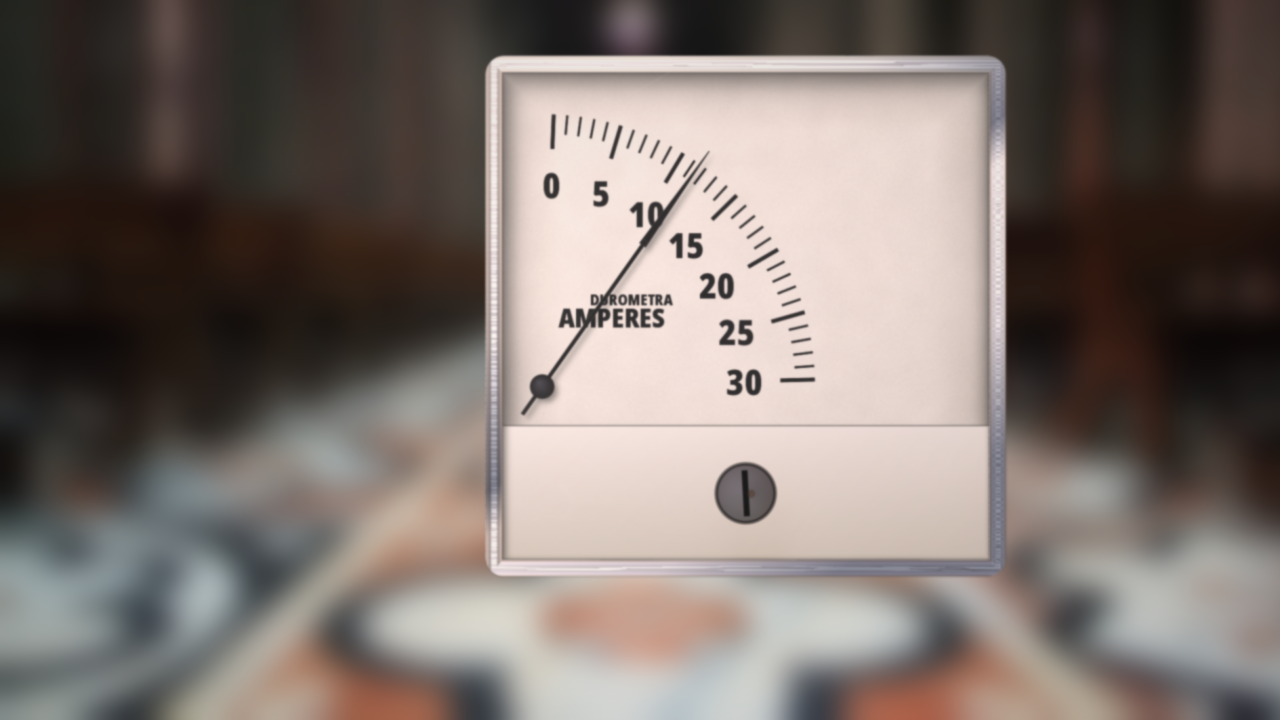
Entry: 11.5 A
